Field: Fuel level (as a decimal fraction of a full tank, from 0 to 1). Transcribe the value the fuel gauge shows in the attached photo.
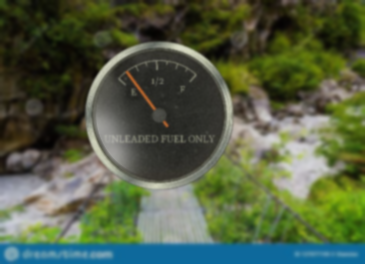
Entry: 0.125
